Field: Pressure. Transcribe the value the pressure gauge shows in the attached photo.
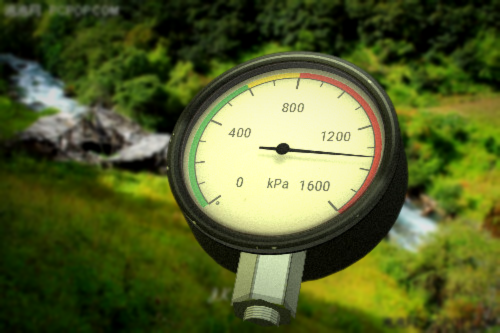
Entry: 1350 kPa
